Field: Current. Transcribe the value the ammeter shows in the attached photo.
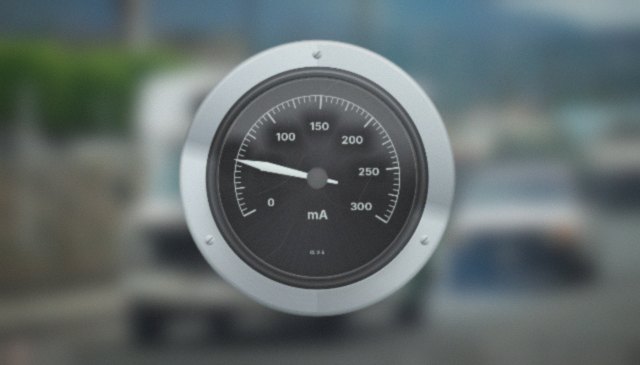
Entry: 50 mA
